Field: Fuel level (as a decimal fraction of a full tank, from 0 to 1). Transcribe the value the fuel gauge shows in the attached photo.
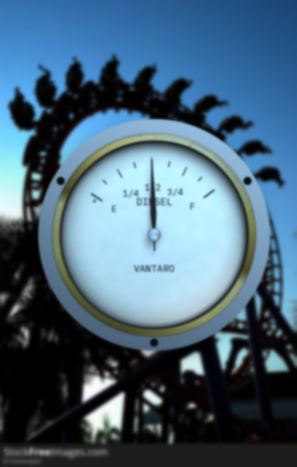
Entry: 0.5
